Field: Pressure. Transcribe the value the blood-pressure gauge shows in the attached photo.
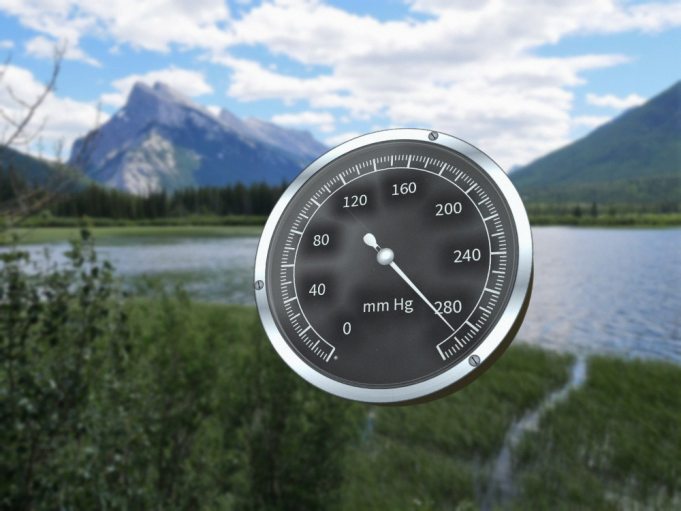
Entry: 288 mmHg
